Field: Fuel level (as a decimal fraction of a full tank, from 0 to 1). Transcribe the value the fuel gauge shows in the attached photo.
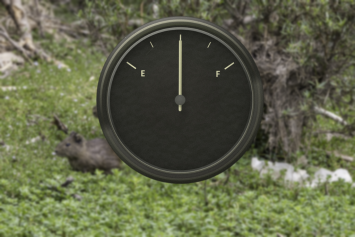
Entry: 0.5
